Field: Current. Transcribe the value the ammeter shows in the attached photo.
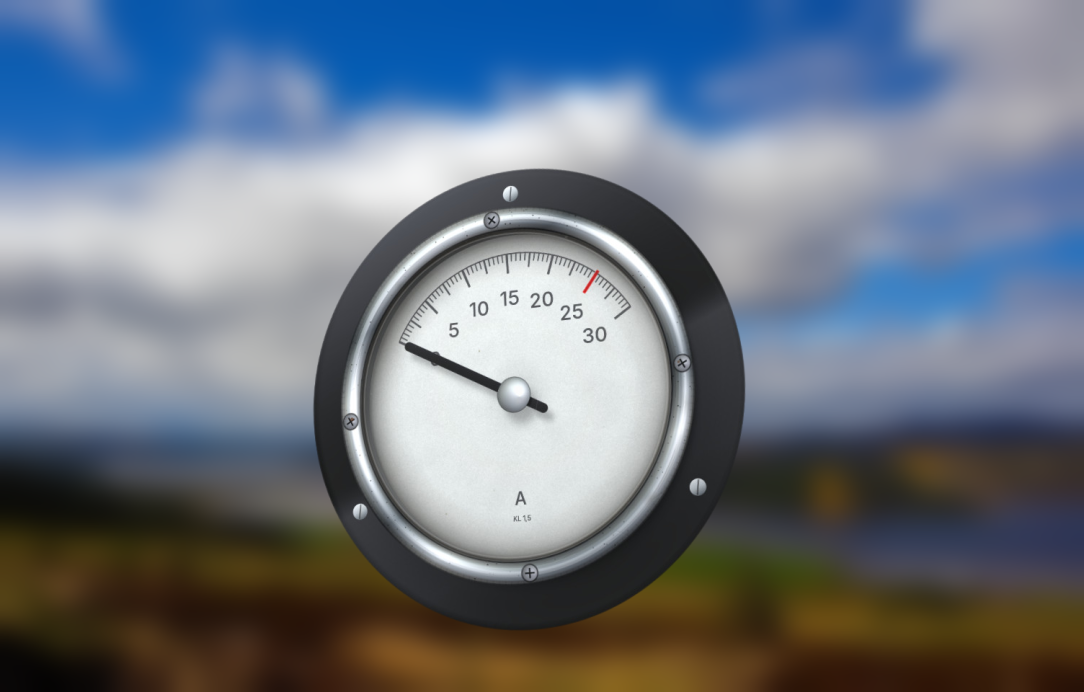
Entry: 0 A
